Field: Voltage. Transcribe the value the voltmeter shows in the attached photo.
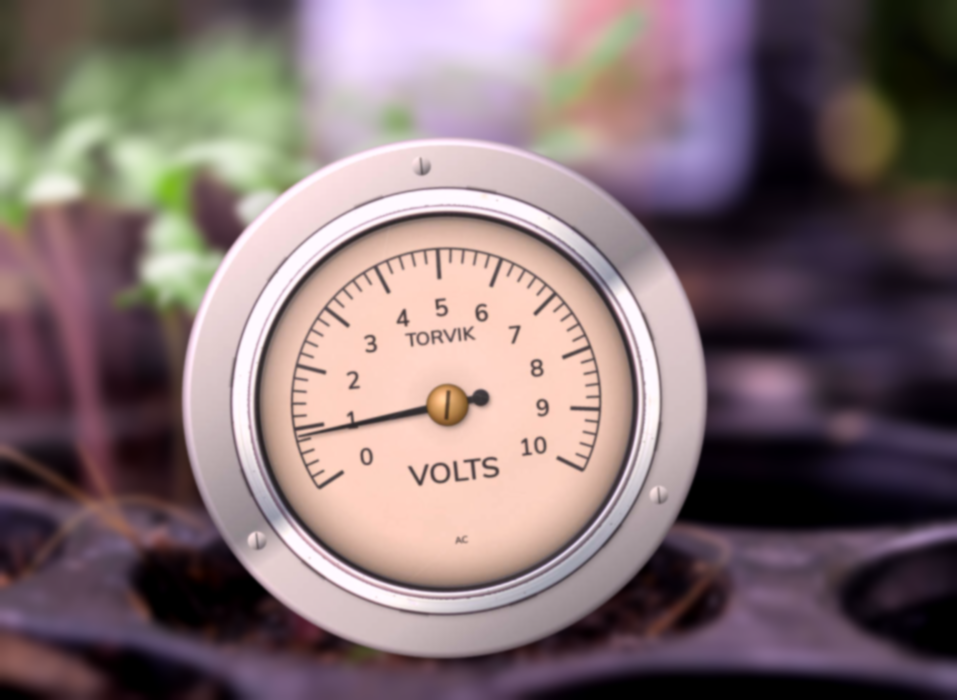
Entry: 0.9 V
